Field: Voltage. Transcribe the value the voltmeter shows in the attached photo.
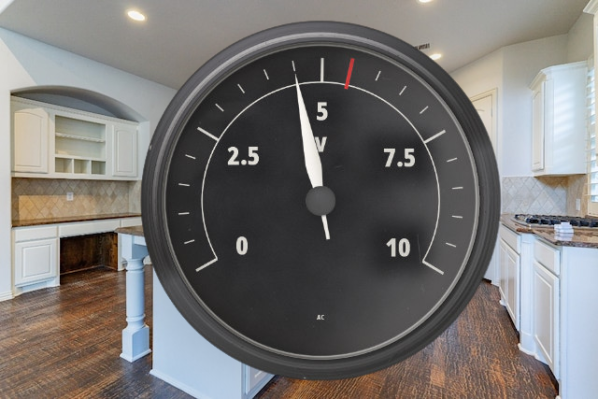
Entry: 4.5 V
